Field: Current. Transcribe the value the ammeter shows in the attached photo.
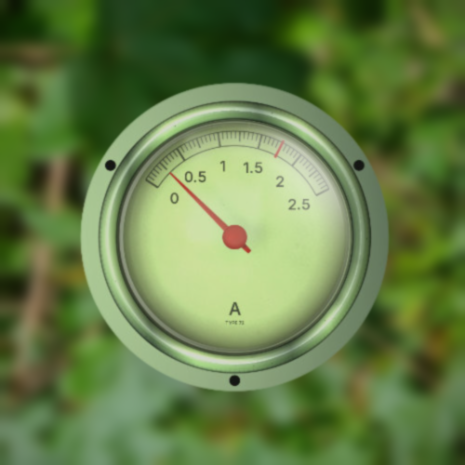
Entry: 0.25 A
